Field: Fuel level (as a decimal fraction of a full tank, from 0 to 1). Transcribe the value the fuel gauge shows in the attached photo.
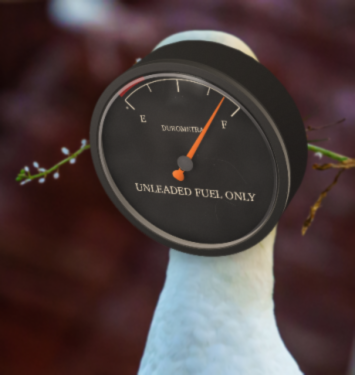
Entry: 0.875
